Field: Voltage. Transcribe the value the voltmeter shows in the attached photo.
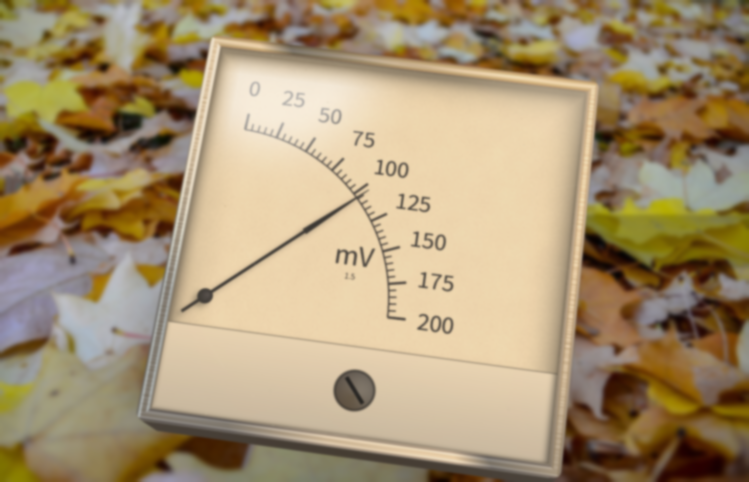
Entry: 105 mV
